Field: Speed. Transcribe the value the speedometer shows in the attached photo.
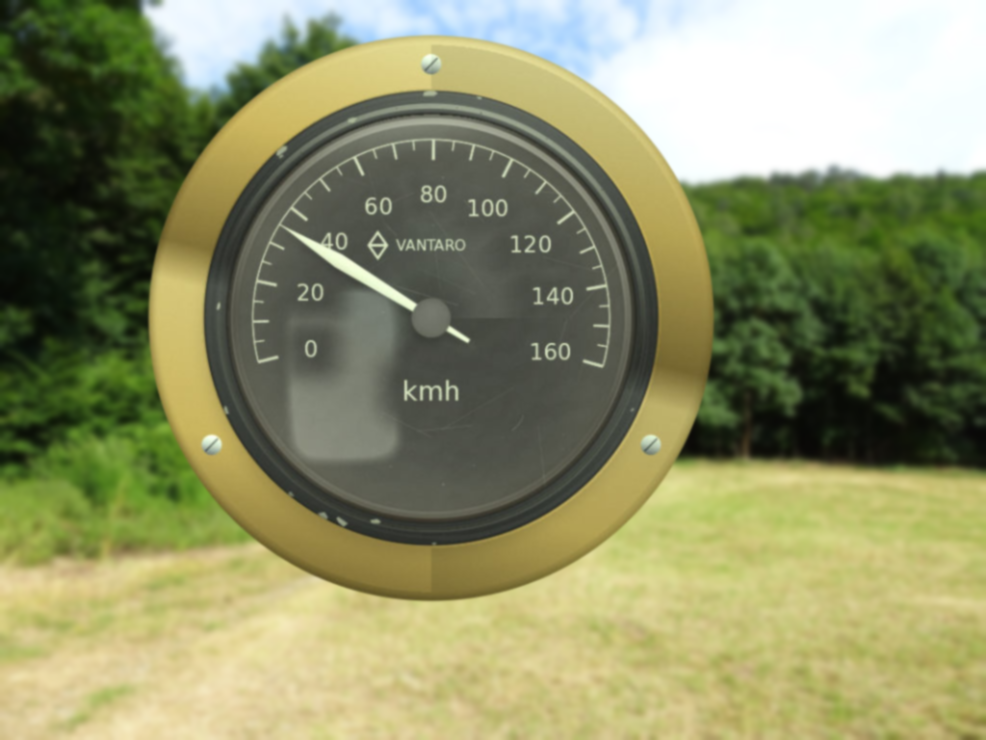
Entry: 35 km/h
